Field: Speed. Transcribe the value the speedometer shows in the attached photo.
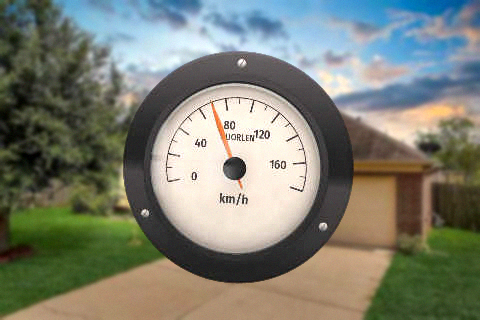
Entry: 70 km/h
